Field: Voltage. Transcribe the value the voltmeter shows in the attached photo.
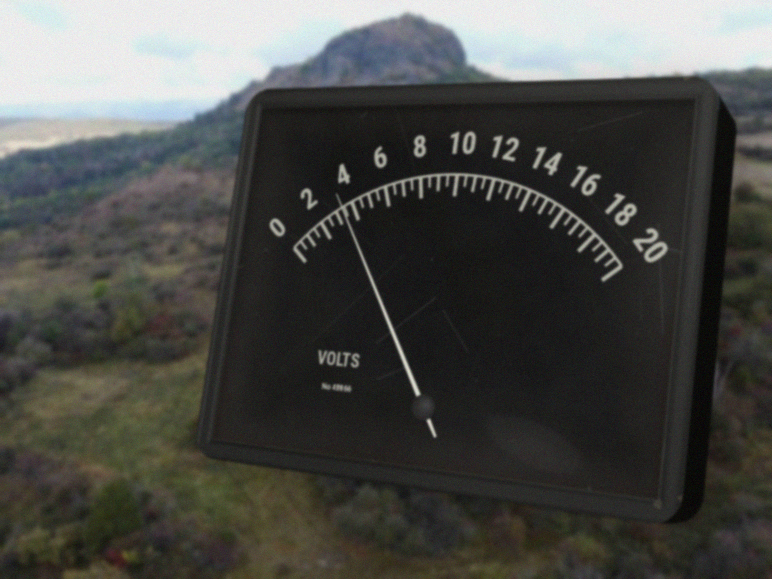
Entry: 3.5 V
